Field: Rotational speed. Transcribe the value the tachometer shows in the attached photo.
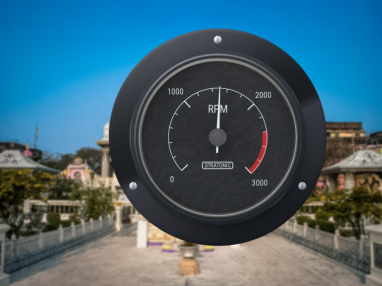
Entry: 1500 rpm
